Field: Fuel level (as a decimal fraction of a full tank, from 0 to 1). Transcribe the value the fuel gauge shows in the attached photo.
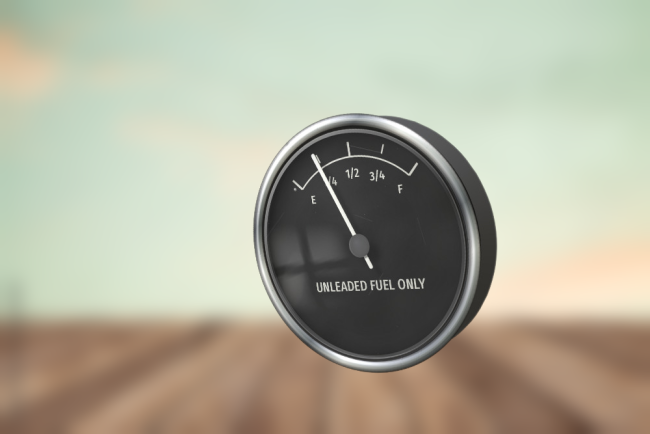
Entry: 0.25
